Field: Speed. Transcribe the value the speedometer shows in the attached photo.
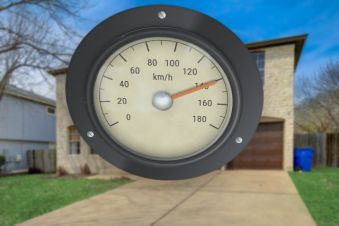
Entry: 140 km/h
